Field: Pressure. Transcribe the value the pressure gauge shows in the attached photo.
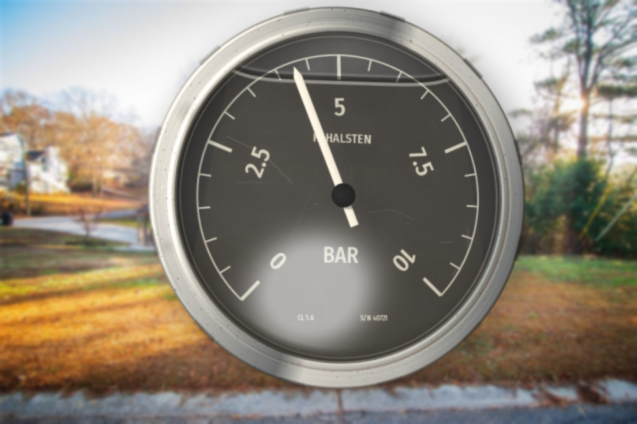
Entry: 4.25 bar
